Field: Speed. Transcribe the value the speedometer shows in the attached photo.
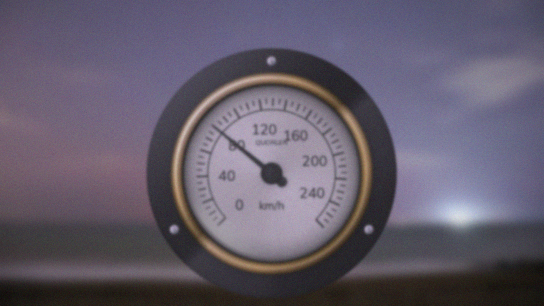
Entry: 80 km/h
